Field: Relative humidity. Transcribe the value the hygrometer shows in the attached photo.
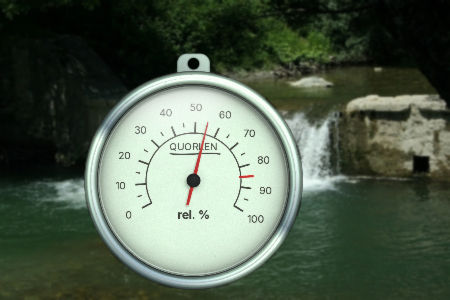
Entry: 55 %
